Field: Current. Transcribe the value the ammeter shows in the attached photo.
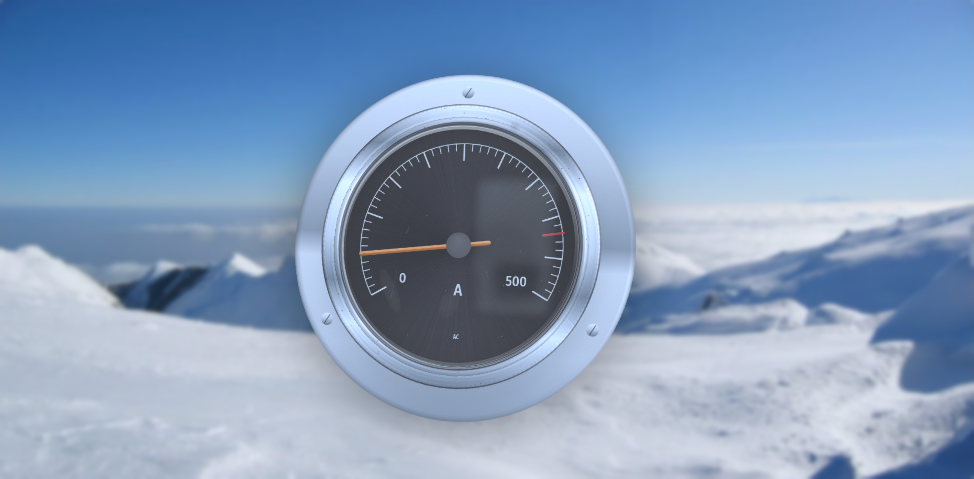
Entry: 50 A
